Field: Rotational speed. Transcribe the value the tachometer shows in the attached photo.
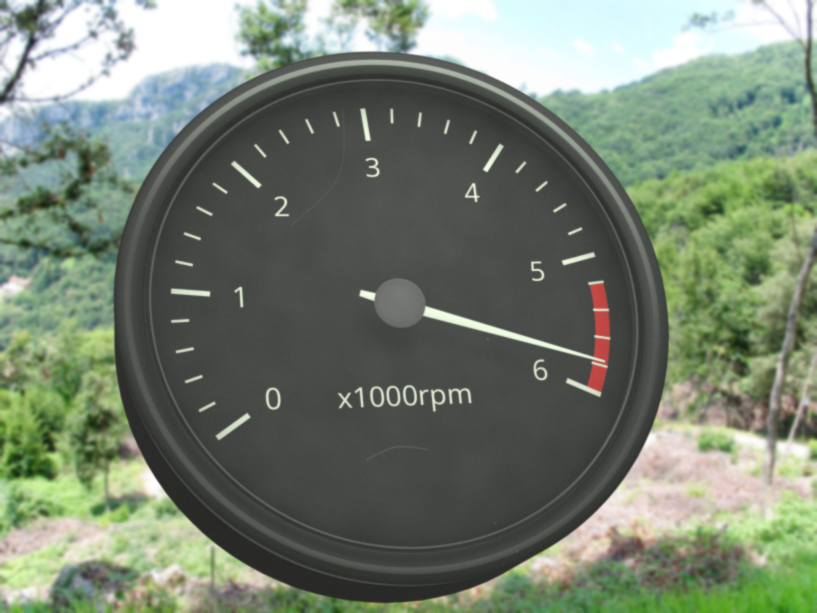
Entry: 5800 rpm
